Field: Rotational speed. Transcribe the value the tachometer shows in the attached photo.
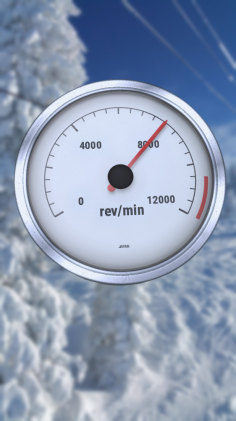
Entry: 8000 rpm
